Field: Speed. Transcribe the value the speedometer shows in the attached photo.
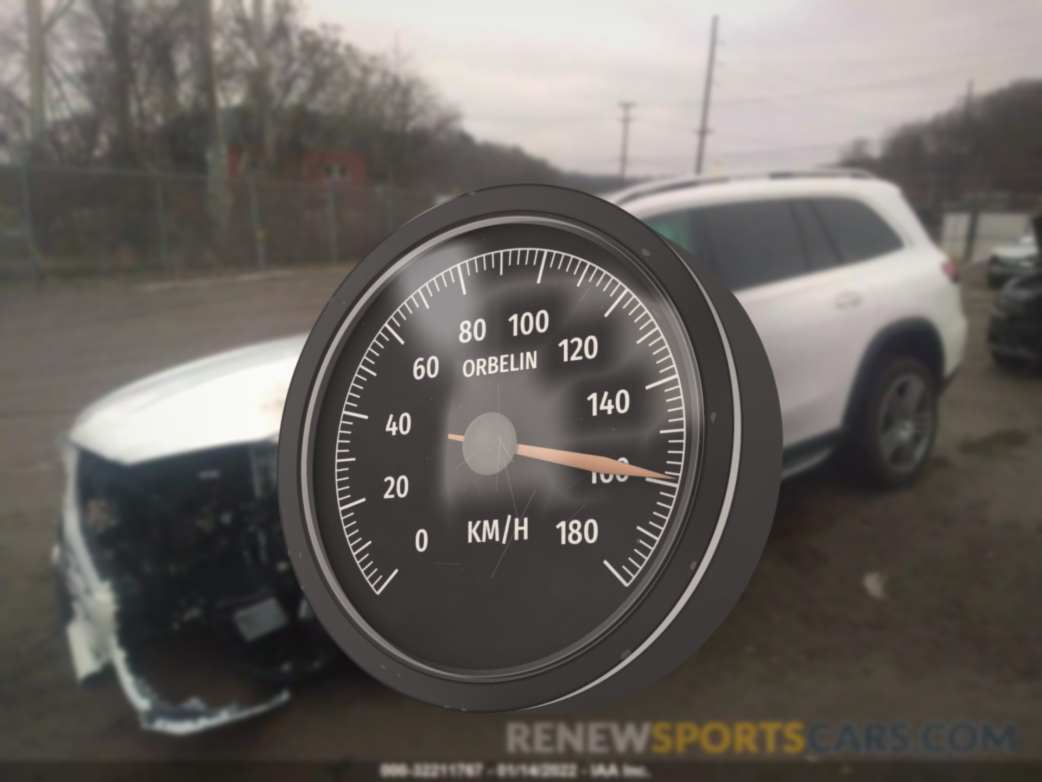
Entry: 159 km/h
